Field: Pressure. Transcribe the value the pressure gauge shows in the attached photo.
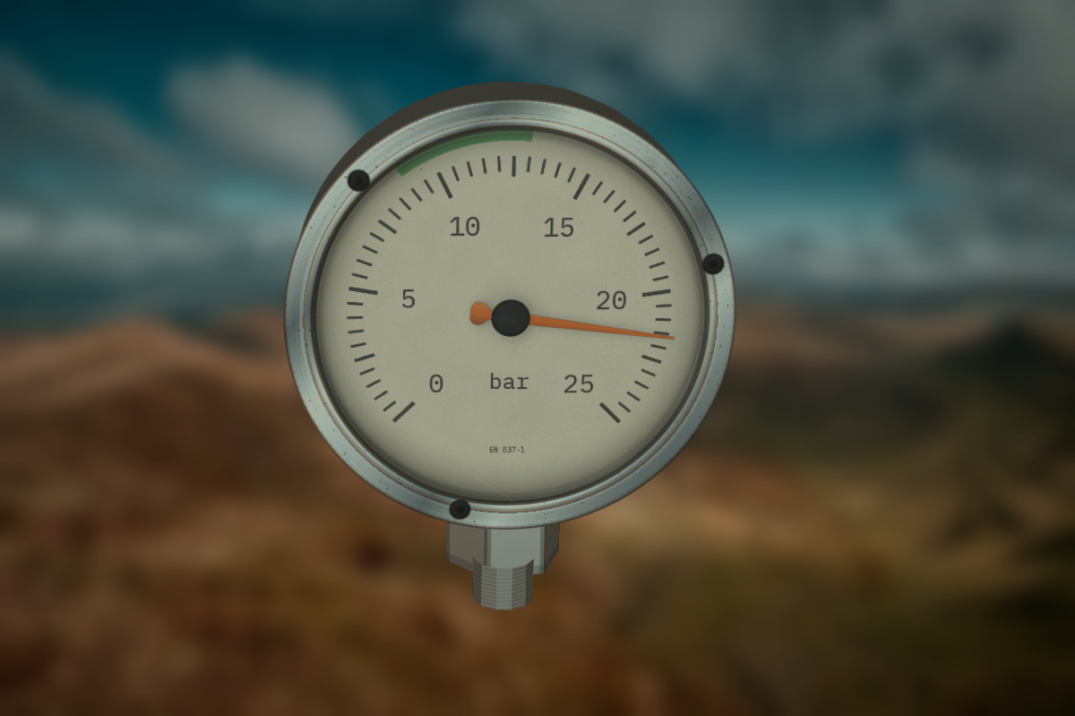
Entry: 21.5 bar
